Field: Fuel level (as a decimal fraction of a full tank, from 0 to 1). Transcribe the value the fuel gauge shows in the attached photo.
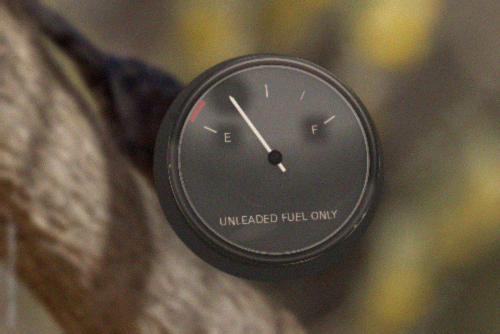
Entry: 0.25
